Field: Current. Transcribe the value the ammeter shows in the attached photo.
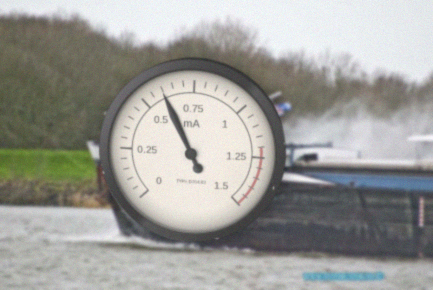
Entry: 0.6 mA
